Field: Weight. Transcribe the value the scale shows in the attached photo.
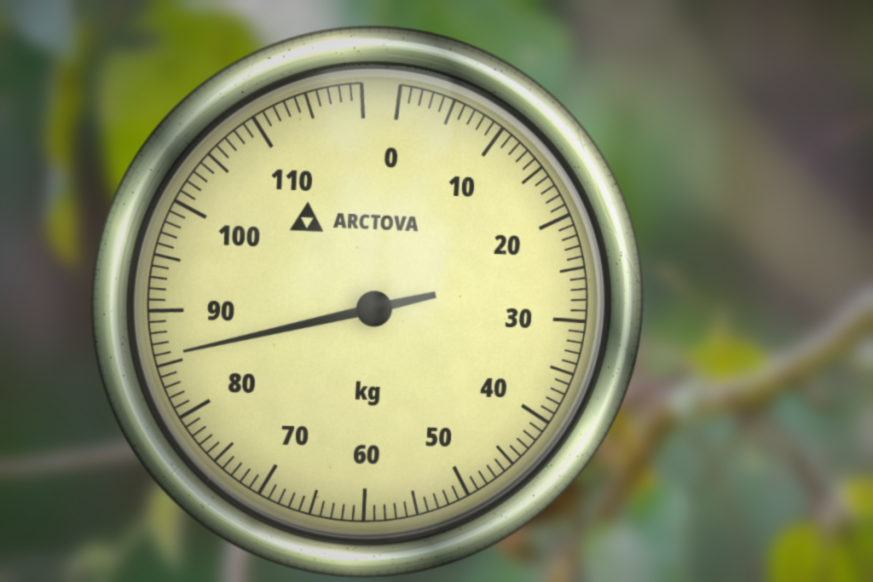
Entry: 86 kg
